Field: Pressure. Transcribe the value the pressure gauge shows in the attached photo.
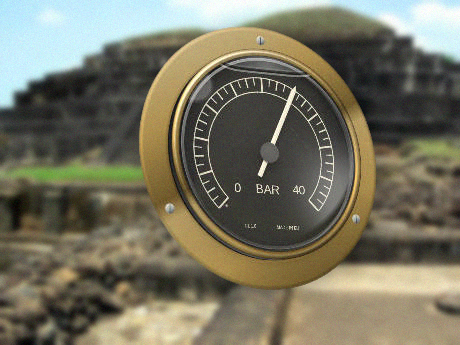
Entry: 24 bar
